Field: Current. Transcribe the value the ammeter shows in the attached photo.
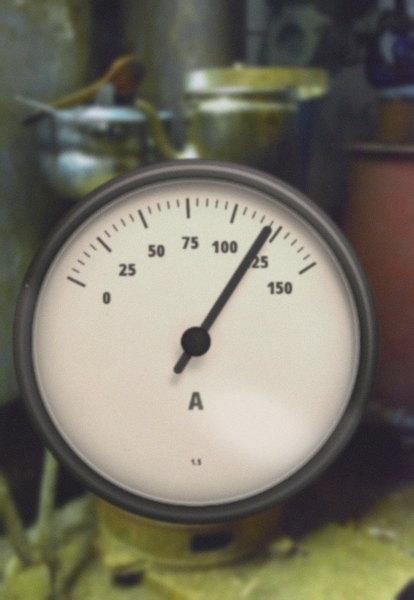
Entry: 120 A
